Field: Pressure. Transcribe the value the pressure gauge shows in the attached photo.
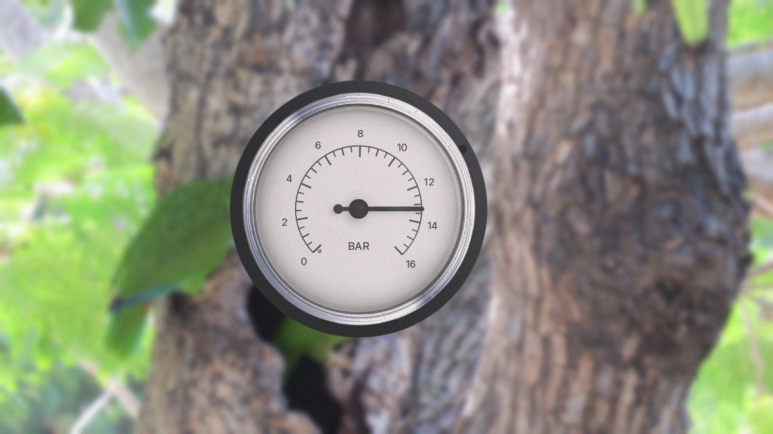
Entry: 13.25 bar
